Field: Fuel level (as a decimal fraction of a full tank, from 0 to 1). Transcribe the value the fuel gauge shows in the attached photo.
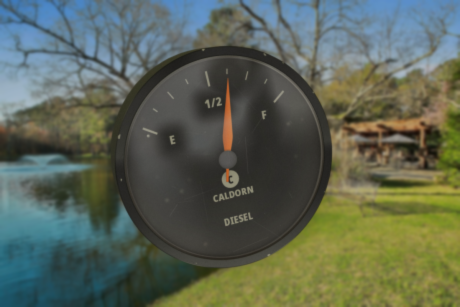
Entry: 0.625
